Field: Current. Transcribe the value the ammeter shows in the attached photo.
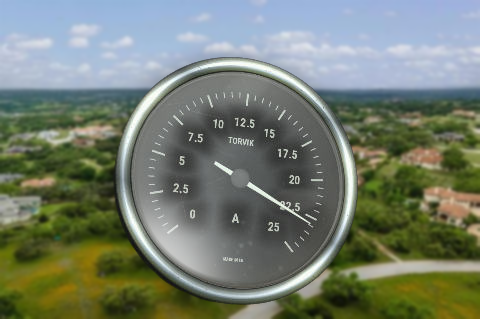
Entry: 23 A
